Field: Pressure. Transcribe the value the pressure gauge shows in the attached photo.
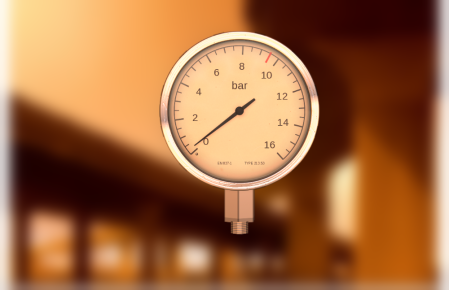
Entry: 0.25 bar
